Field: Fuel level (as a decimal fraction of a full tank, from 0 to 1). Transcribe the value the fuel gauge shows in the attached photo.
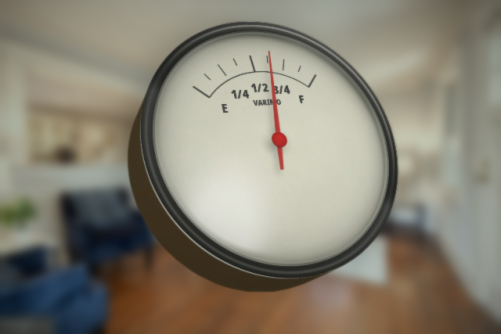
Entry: 0.625
